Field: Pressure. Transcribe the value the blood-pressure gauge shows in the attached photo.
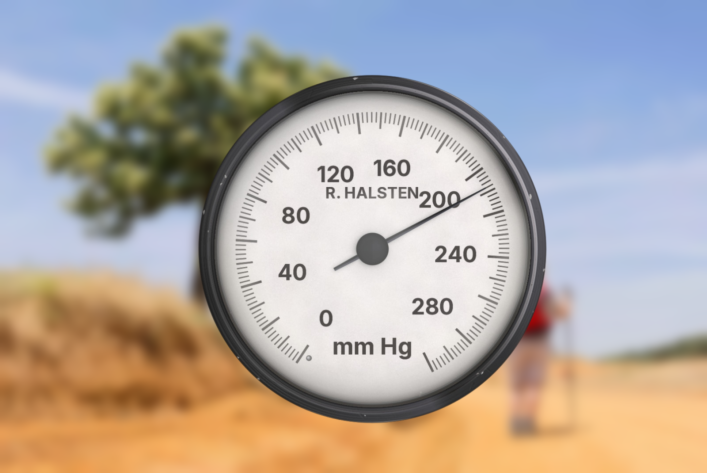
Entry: 208 mmHg
